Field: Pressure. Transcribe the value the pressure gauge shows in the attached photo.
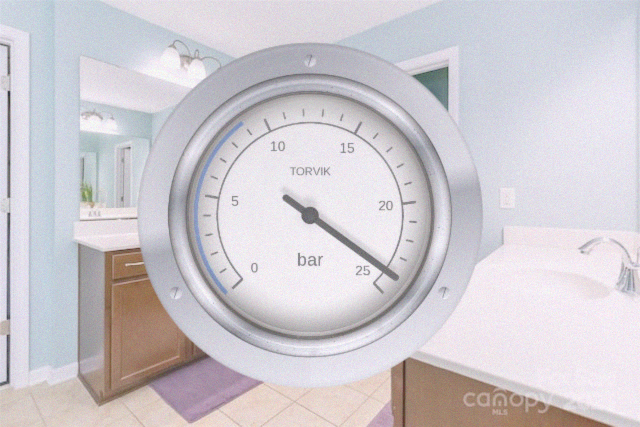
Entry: 24 bar
